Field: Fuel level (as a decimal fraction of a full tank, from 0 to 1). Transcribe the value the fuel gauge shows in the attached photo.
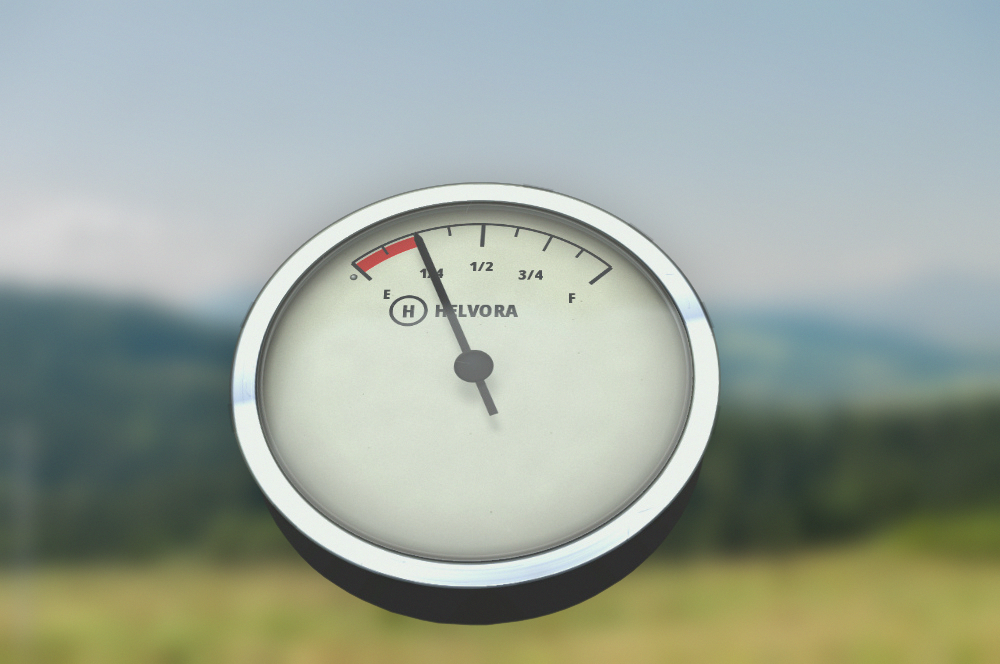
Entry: 0.25
